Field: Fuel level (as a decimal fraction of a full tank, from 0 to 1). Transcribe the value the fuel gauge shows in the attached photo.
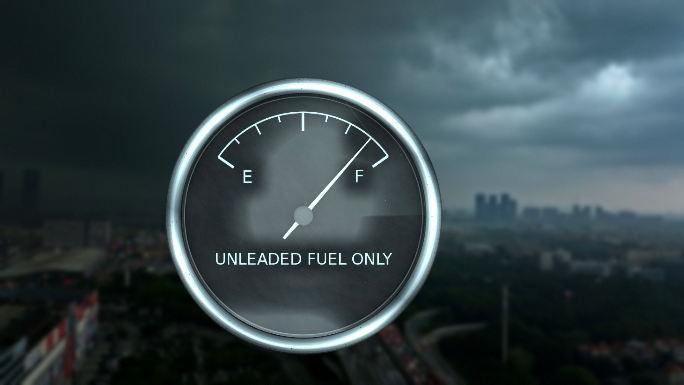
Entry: 0.875
